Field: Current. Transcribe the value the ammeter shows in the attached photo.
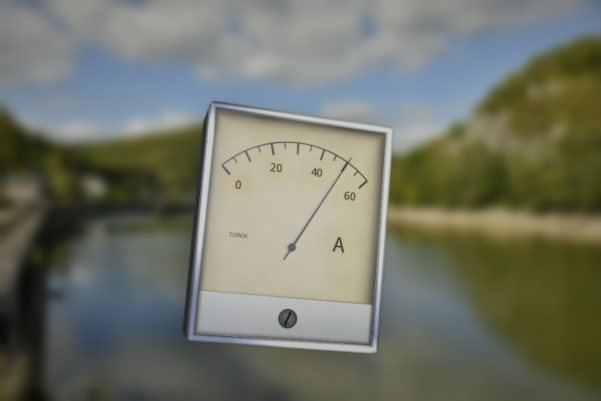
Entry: 50 A
